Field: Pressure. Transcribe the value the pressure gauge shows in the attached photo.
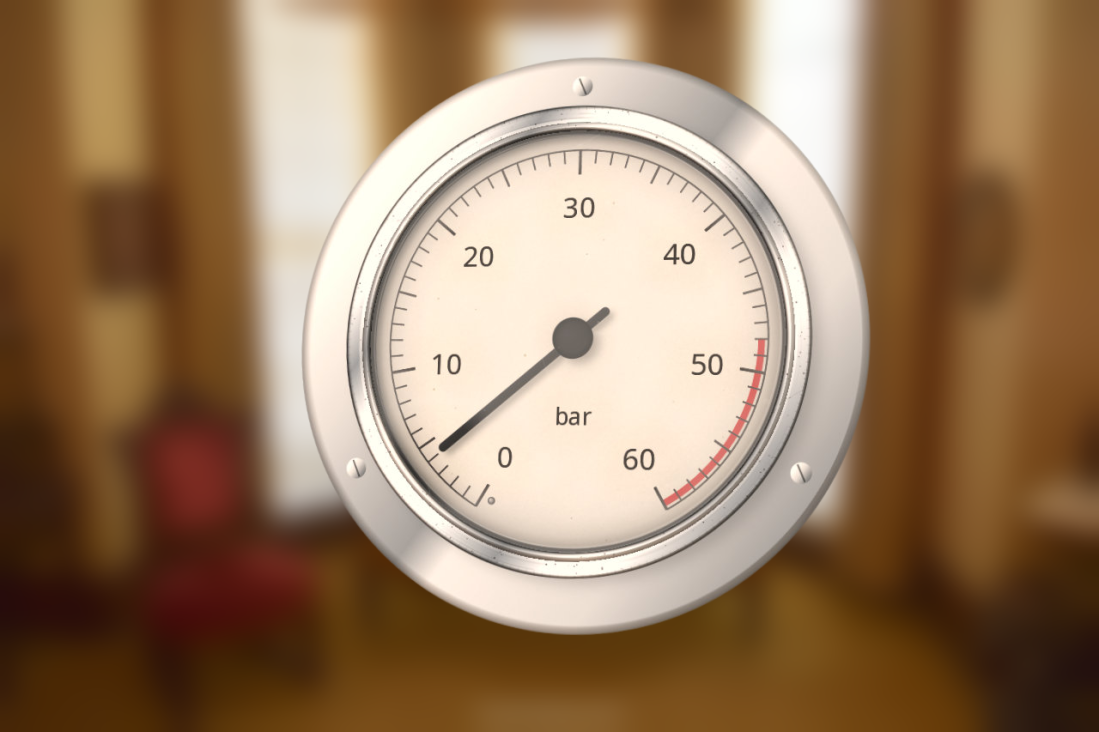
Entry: 4 bar
